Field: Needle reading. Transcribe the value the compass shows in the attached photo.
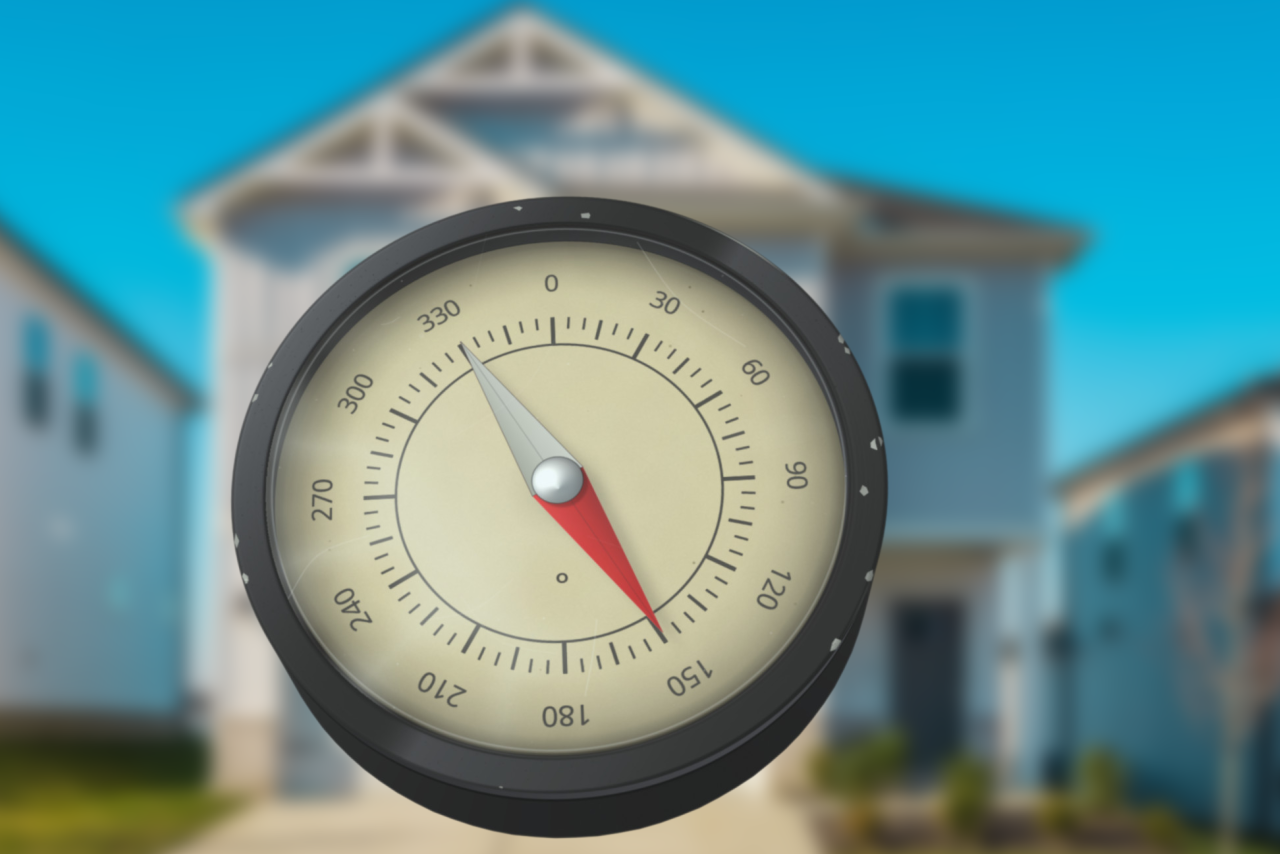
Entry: 150 °
